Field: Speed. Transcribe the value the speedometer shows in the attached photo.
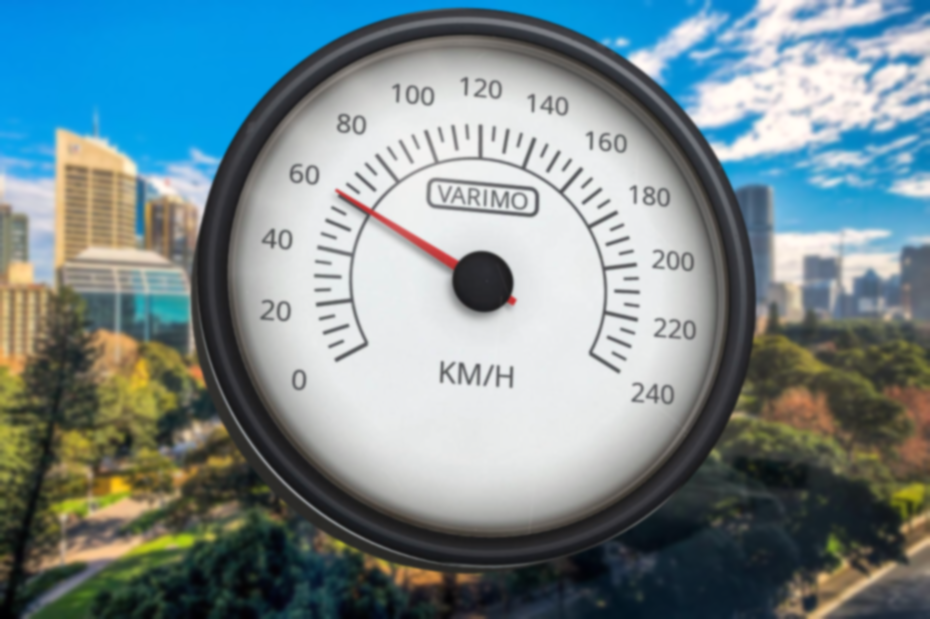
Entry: 60 km/h
